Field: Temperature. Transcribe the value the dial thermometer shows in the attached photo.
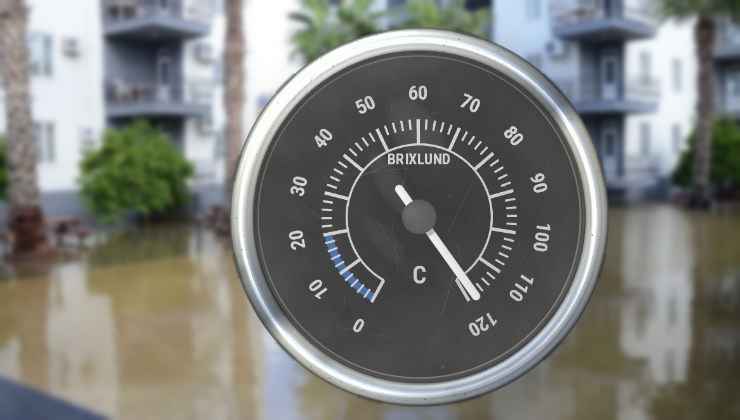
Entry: 118 °C
